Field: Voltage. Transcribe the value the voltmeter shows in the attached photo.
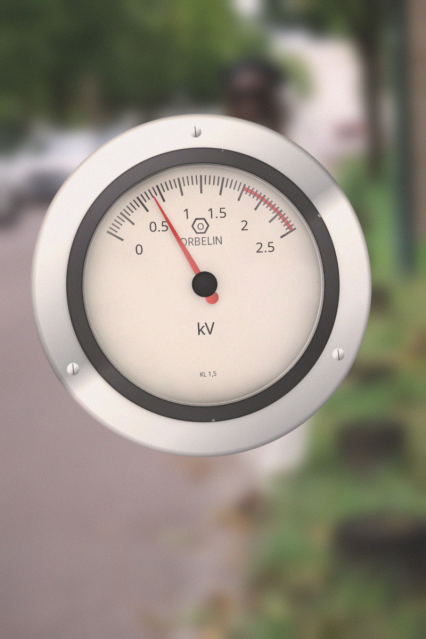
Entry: 0.65 kV
